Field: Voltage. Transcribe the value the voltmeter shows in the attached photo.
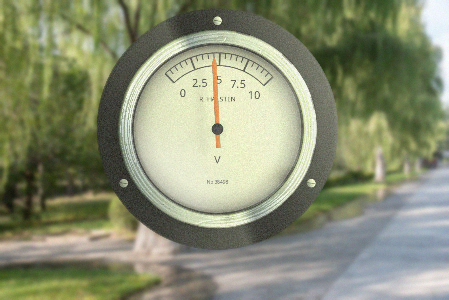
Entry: 4.5 V
